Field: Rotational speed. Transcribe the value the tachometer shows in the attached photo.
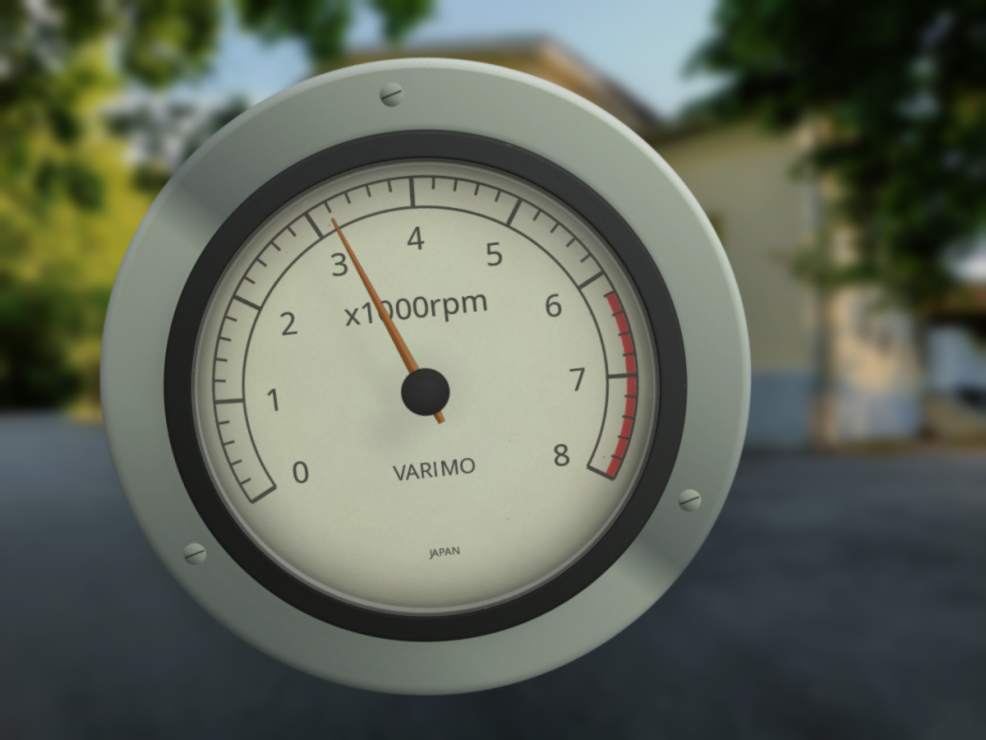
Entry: 3200 rpm
